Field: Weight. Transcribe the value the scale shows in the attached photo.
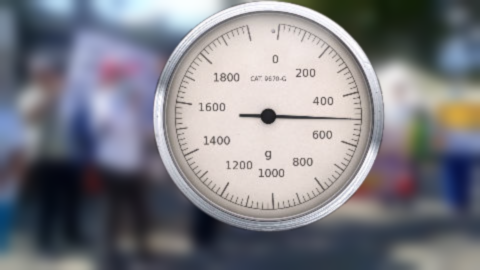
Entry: 500 g
